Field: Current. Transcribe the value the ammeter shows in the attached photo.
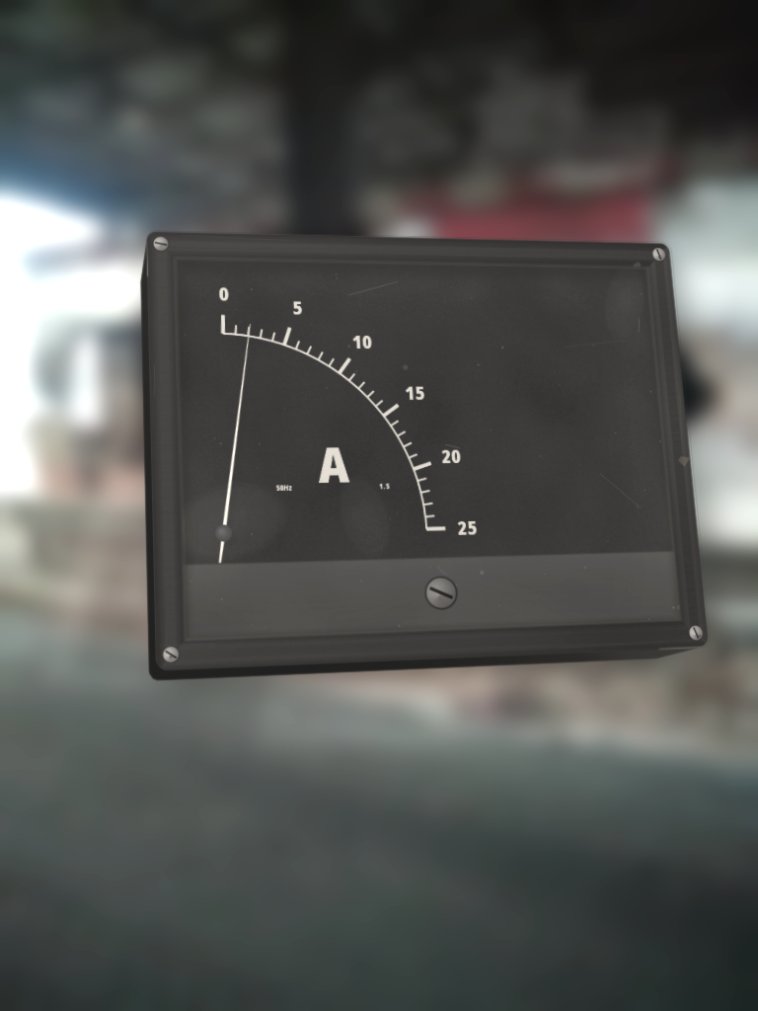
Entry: 2 A
